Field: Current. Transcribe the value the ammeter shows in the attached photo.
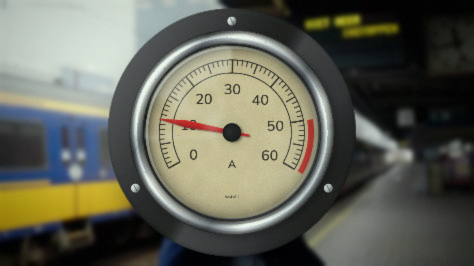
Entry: 10 A
